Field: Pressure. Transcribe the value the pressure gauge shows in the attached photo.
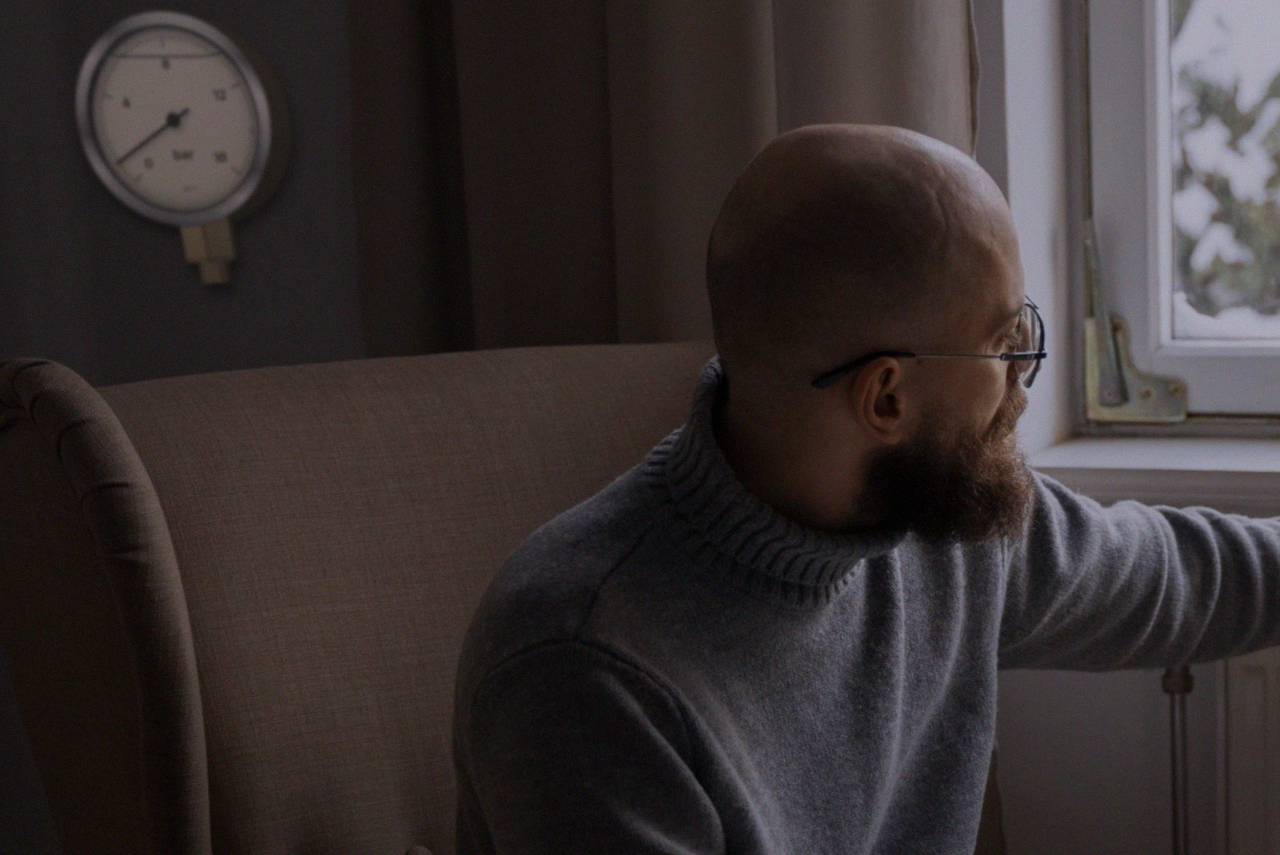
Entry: 1 bar
